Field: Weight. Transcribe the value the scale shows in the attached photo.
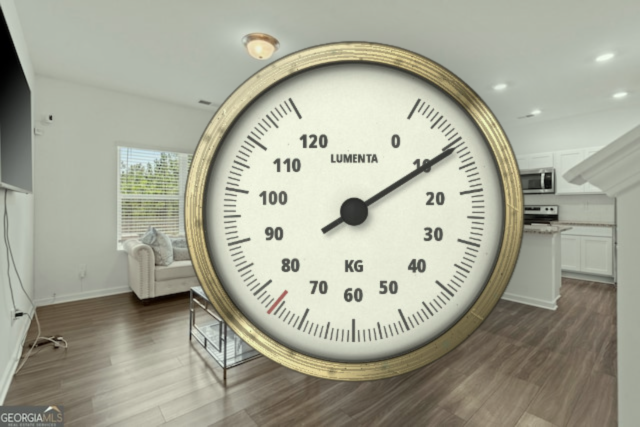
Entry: 11 kg
